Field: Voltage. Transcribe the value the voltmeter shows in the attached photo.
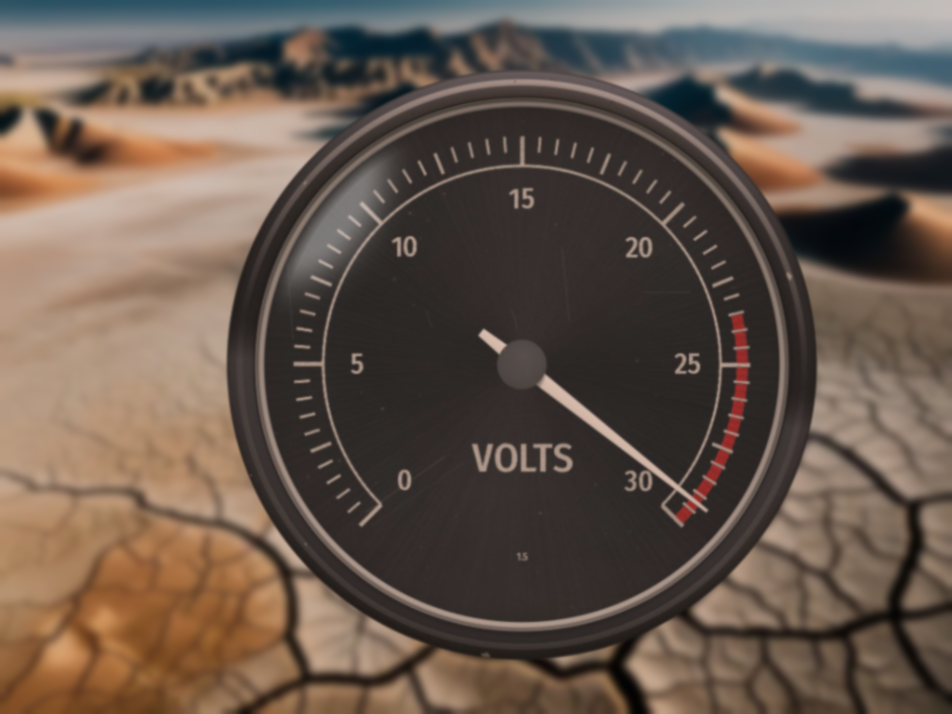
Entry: 29.25 V
